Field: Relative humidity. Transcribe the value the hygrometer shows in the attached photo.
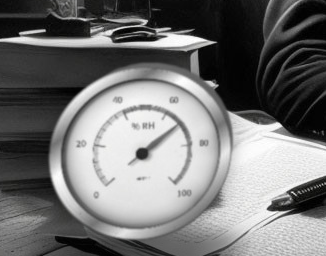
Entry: 68 %
